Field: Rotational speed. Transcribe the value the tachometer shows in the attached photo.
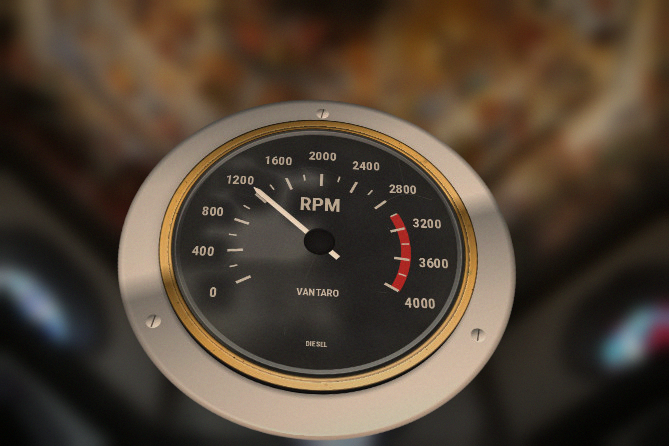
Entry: 1200 rpm
